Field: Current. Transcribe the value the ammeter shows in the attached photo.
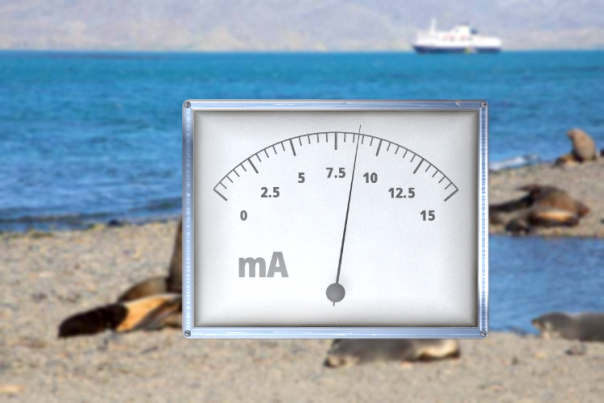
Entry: 8.75 mA
